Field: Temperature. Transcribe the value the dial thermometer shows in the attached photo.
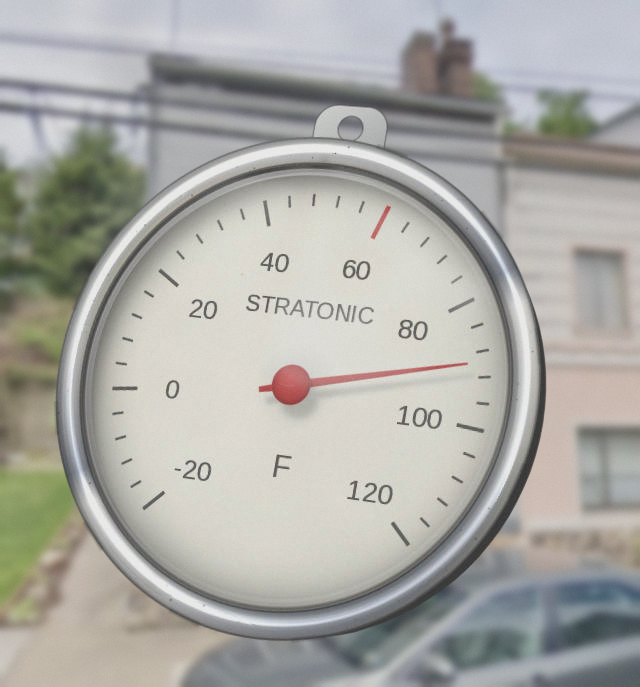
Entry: 90 °F
